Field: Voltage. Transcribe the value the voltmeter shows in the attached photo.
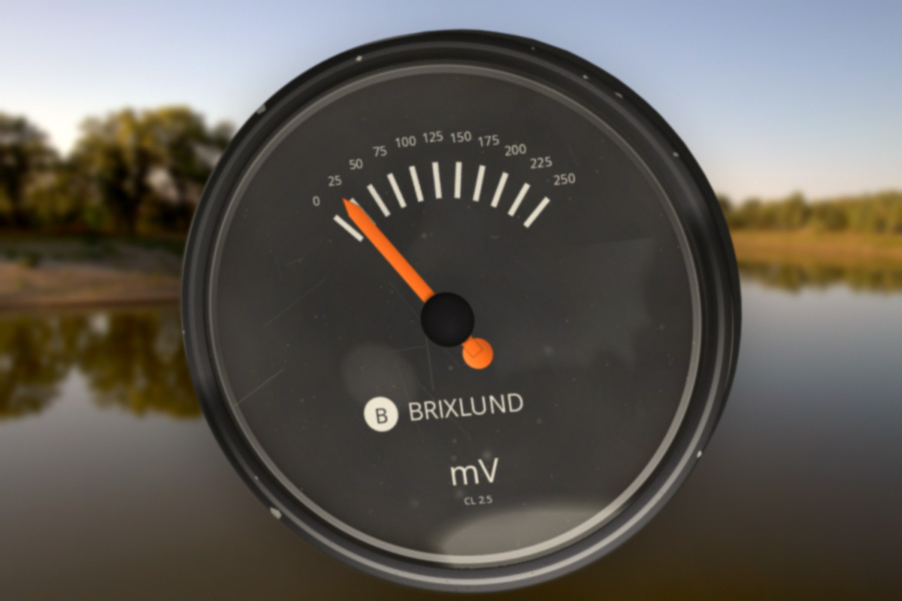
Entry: 25 mV
